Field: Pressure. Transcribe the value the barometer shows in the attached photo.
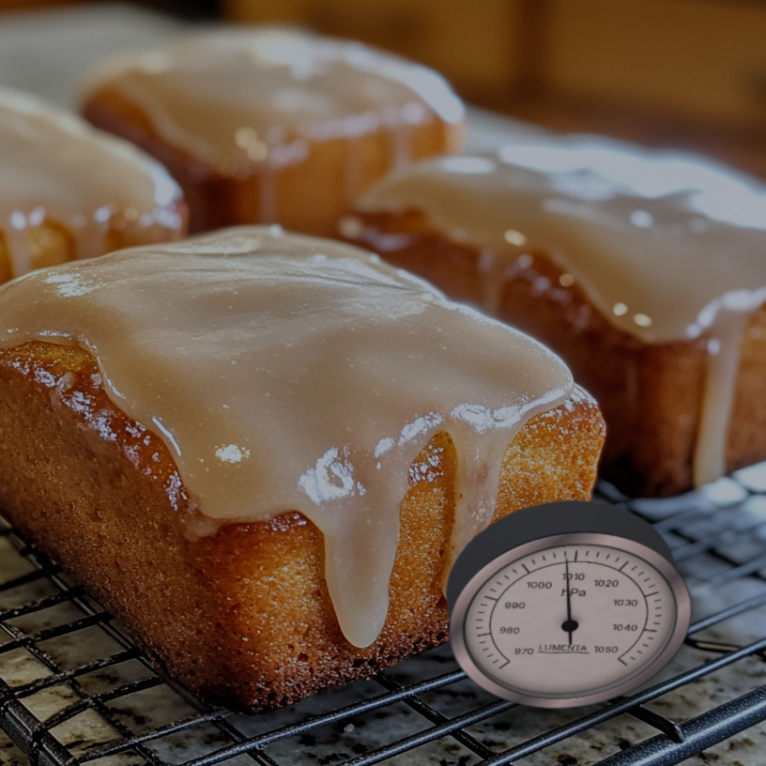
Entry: 1008 hPa
